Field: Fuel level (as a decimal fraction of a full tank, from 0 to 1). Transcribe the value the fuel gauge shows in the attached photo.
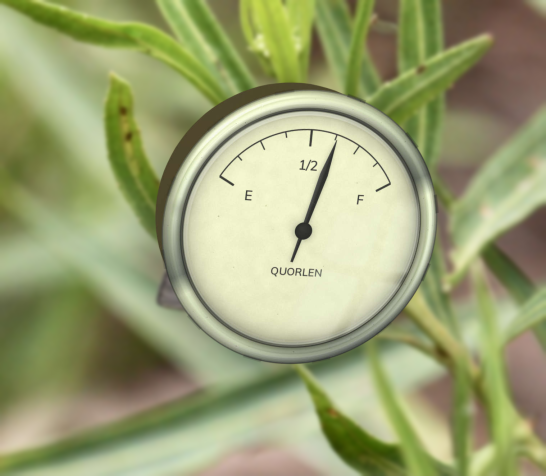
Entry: 0.625
